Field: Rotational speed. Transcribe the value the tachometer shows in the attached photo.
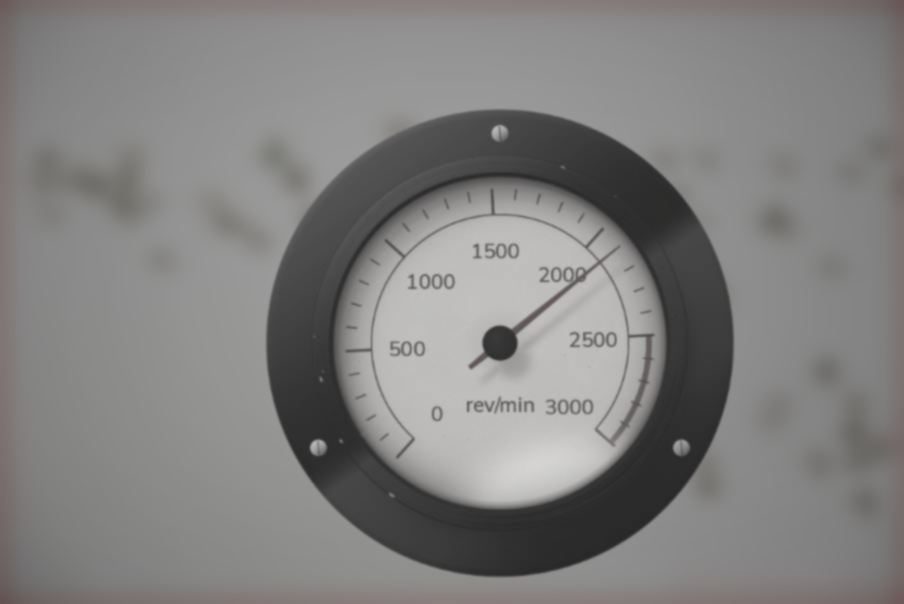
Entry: 2100 rpm
